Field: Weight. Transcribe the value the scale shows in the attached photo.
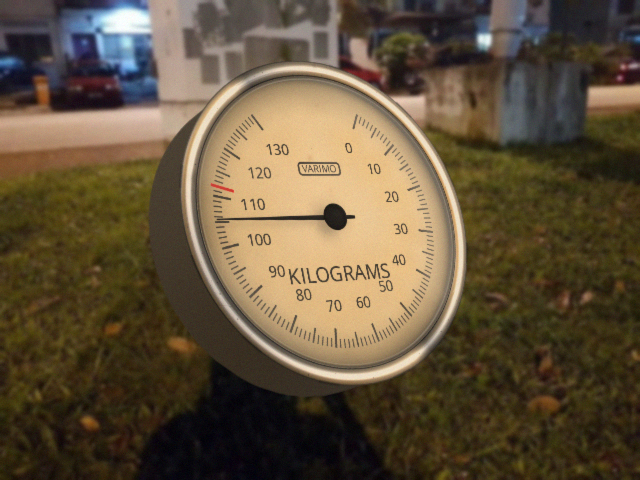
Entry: 105 kg
